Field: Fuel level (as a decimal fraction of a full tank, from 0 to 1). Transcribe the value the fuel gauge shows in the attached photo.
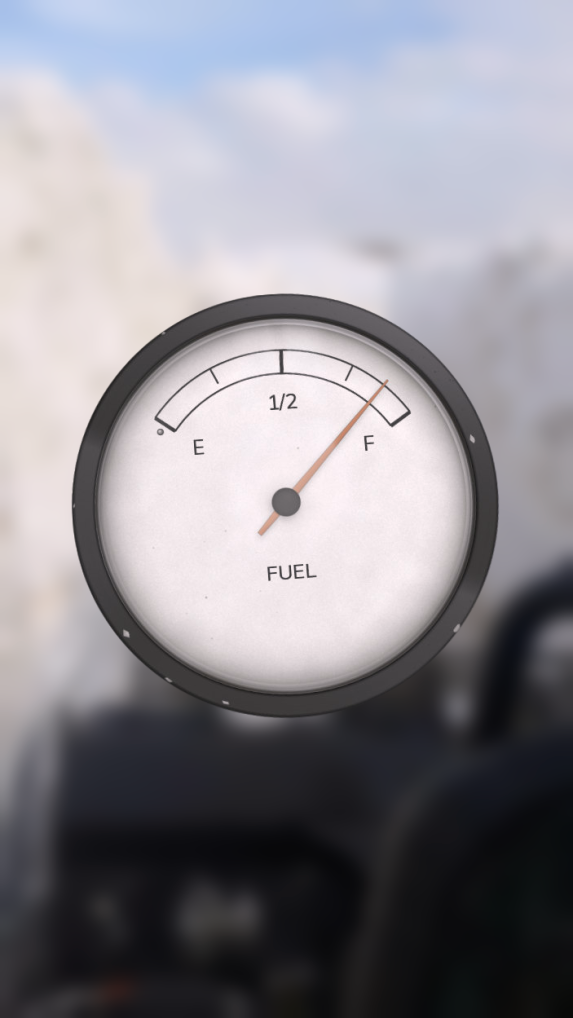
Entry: 0.875
